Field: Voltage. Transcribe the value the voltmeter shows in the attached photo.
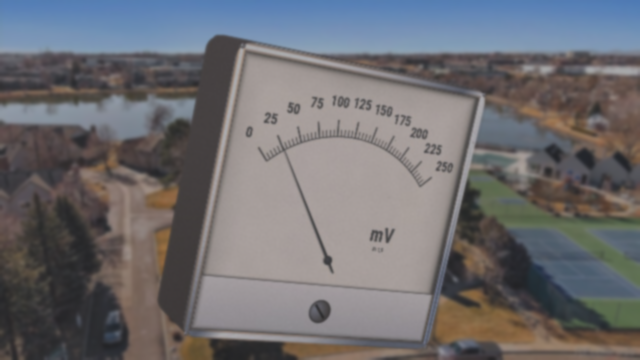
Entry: 25 mV
